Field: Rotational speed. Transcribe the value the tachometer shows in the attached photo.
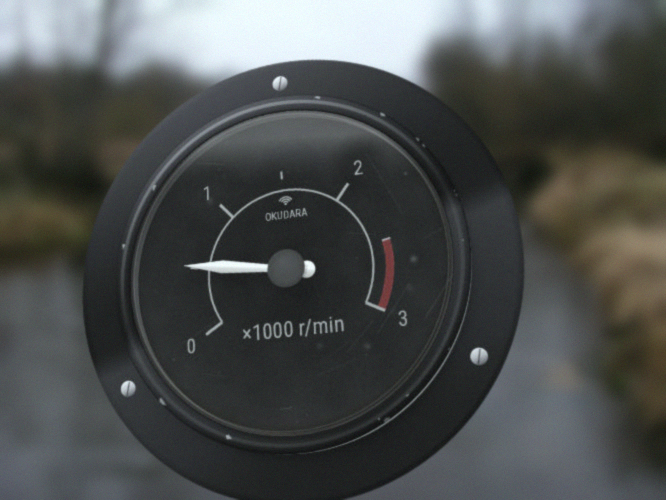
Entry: 500 rpm
